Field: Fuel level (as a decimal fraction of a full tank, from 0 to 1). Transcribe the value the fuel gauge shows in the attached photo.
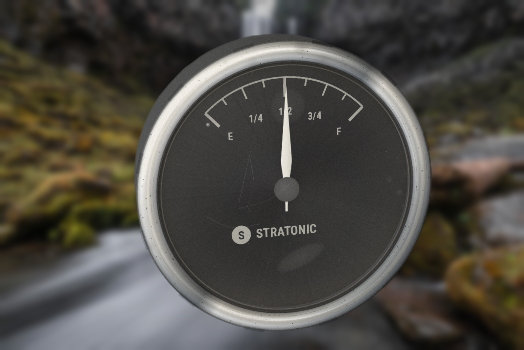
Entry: 0.5
